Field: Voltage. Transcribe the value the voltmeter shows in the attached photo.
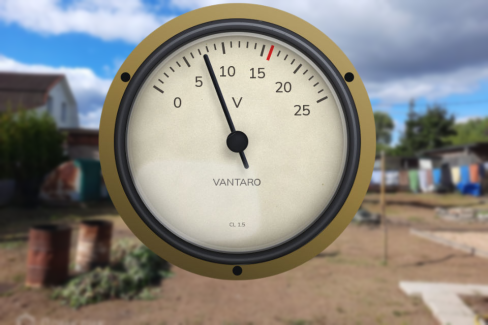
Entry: 7.5 V
